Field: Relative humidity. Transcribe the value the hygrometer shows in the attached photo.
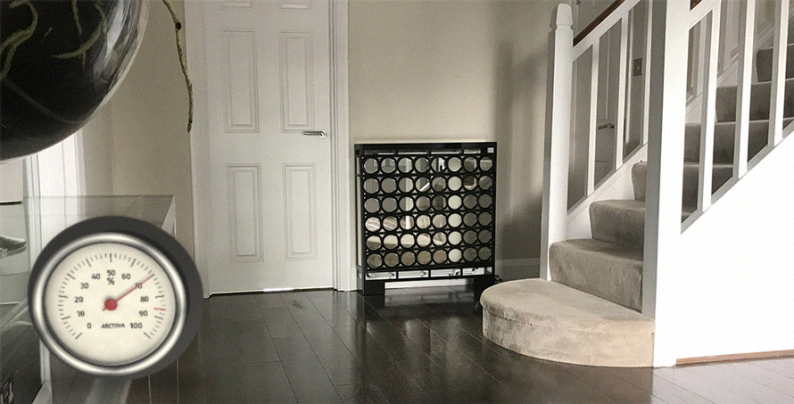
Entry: 70 %
